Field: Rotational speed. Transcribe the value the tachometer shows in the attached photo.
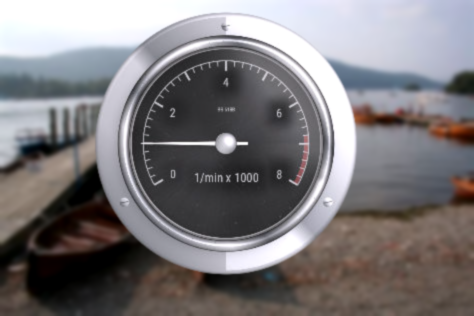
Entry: 1000 rpm
